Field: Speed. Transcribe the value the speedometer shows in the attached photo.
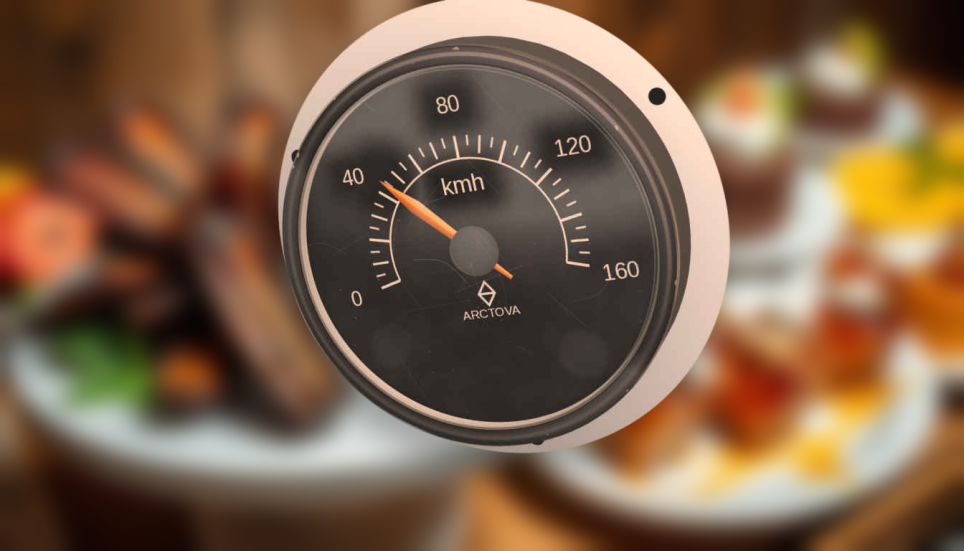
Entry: 45 km/h
